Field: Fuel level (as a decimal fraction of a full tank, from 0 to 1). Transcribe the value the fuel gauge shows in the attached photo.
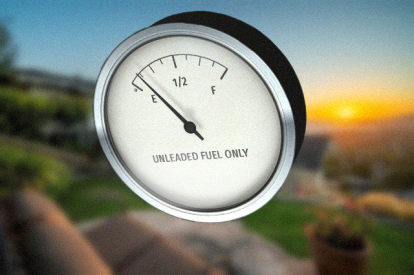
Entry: 0.125
